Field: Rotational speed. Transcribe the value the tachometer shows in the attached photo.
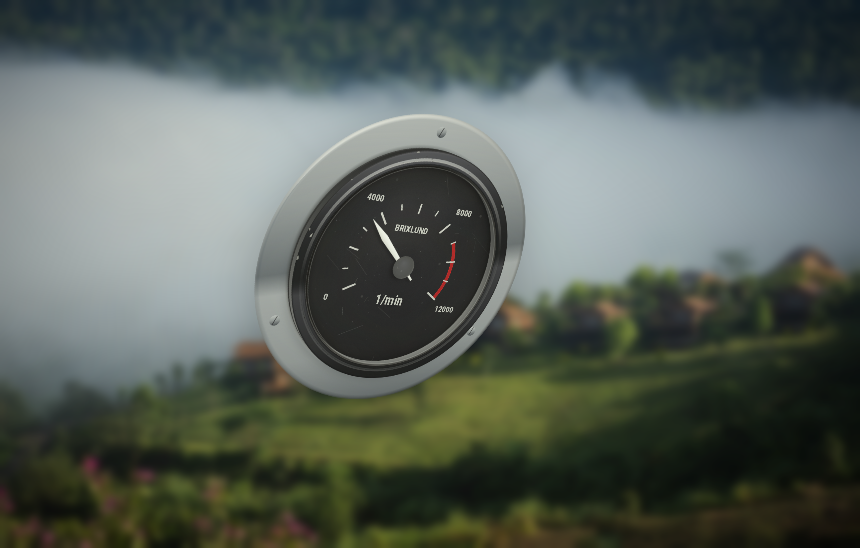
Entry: 3500 rpm
